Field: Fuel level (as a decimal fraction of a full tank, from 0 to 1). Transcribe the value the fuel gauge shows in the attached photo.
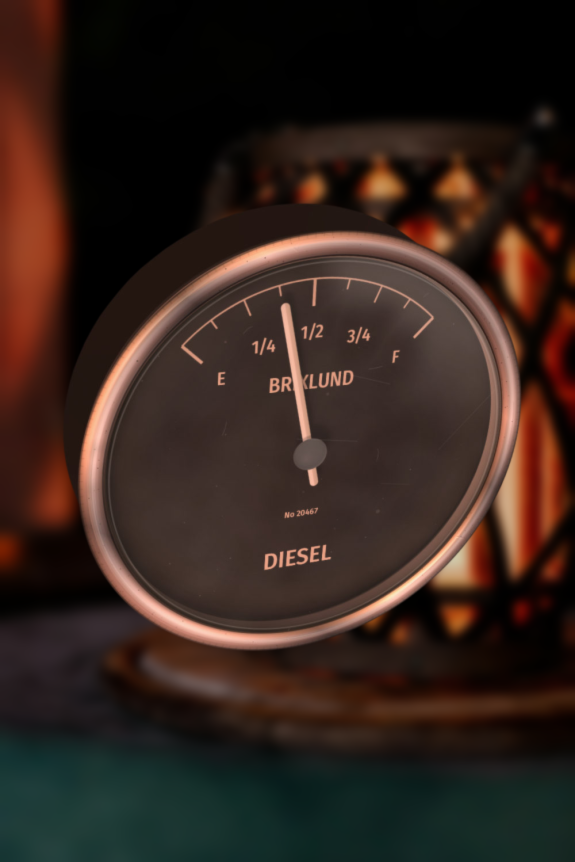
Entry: 0.375
